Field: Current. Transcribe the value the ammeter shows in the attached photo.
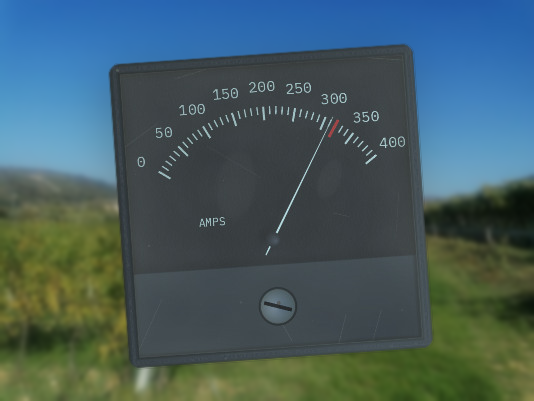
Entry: 310 A
